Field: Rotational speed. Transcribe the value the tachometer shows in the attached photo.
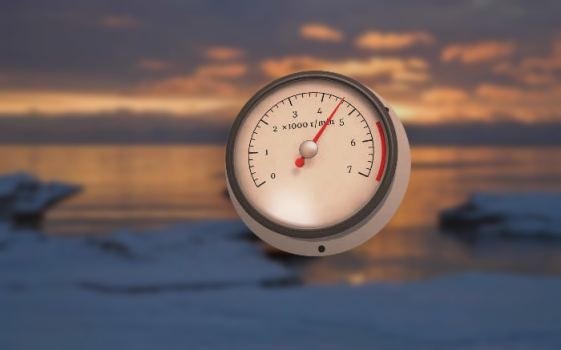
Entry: 4600 rpm
